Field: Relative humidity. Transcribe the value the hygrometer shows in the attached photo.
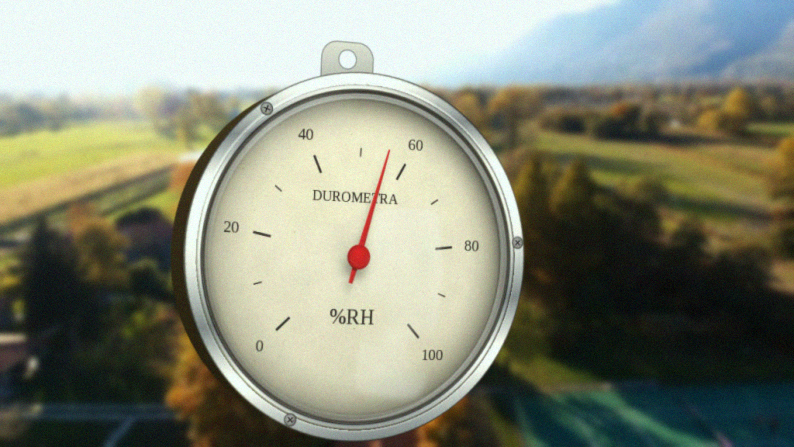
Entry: 55 %
